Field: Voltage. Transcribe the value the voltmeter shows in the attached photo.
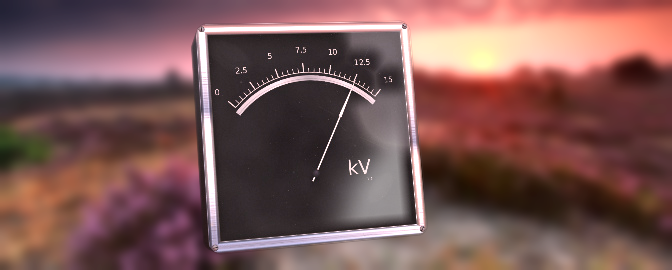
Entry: 12.5 kV
